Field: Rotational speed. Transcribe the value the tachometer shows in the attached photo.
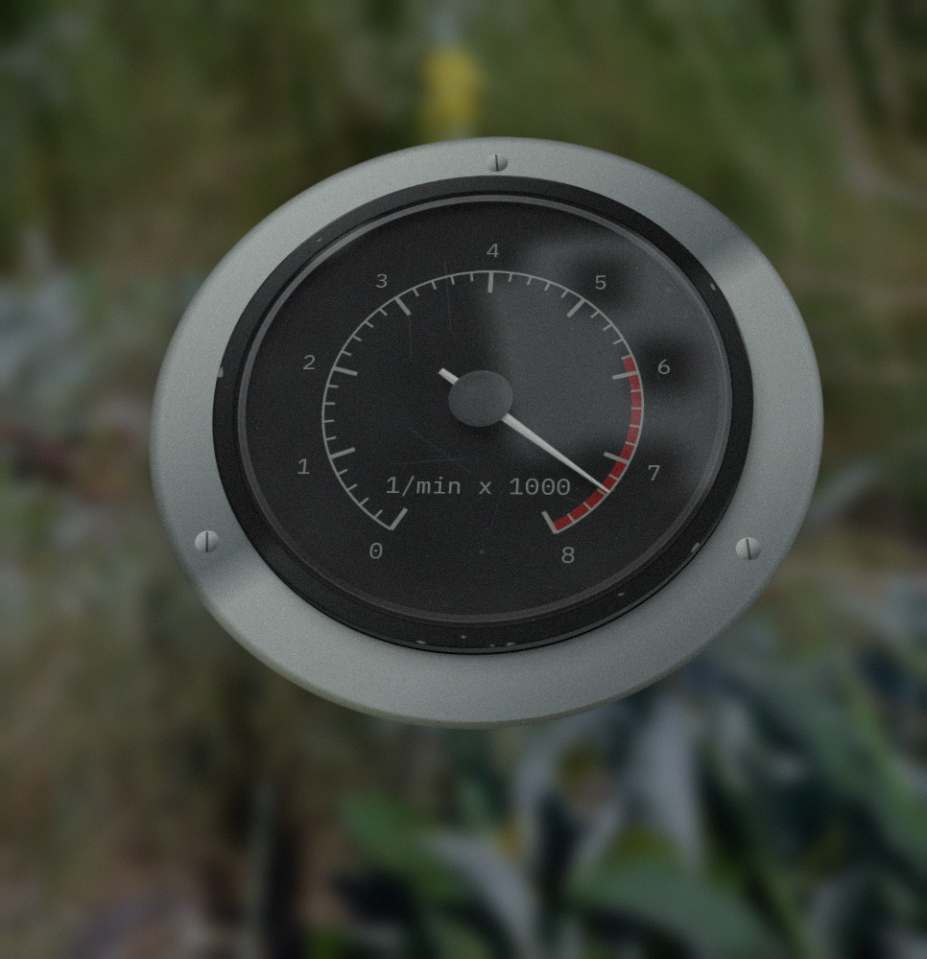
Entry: 7400 rpm
